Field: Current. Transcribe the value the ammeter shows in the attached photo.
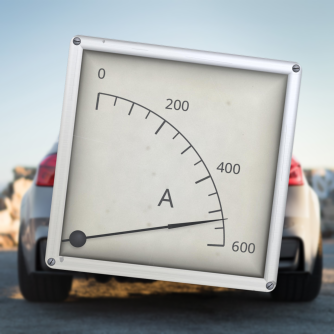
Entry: 525 A
